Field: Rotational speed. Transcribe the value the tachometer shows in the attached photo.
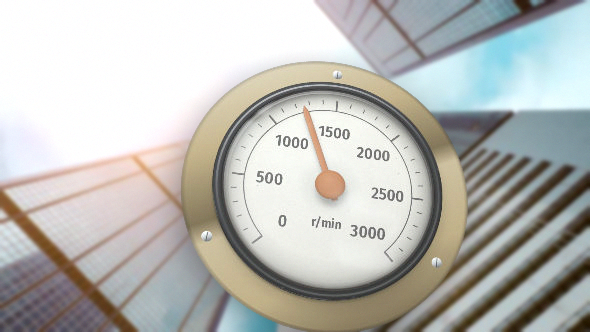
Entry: 1250 rpm
